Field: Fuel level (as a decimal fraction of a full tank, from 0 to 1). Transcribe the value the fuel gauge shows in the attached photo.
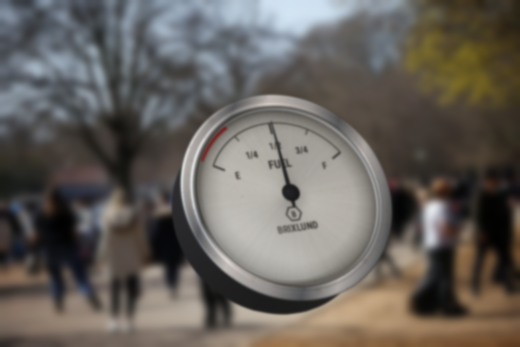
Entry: 0.5
